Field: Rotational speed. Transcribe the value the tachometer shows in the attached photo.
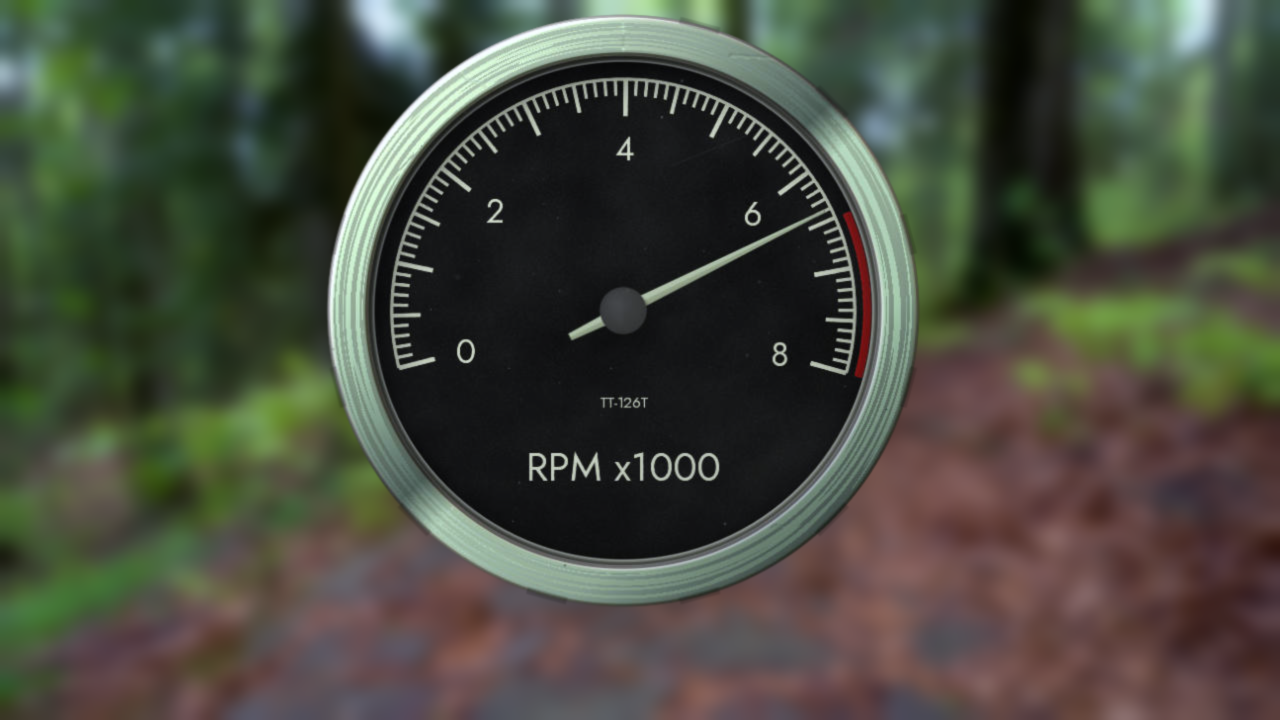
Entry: 6400 rpm
